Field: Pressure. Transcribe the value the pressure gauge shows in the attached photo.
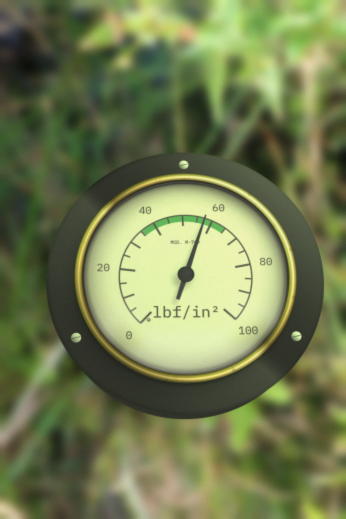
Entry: 57.5 psi
